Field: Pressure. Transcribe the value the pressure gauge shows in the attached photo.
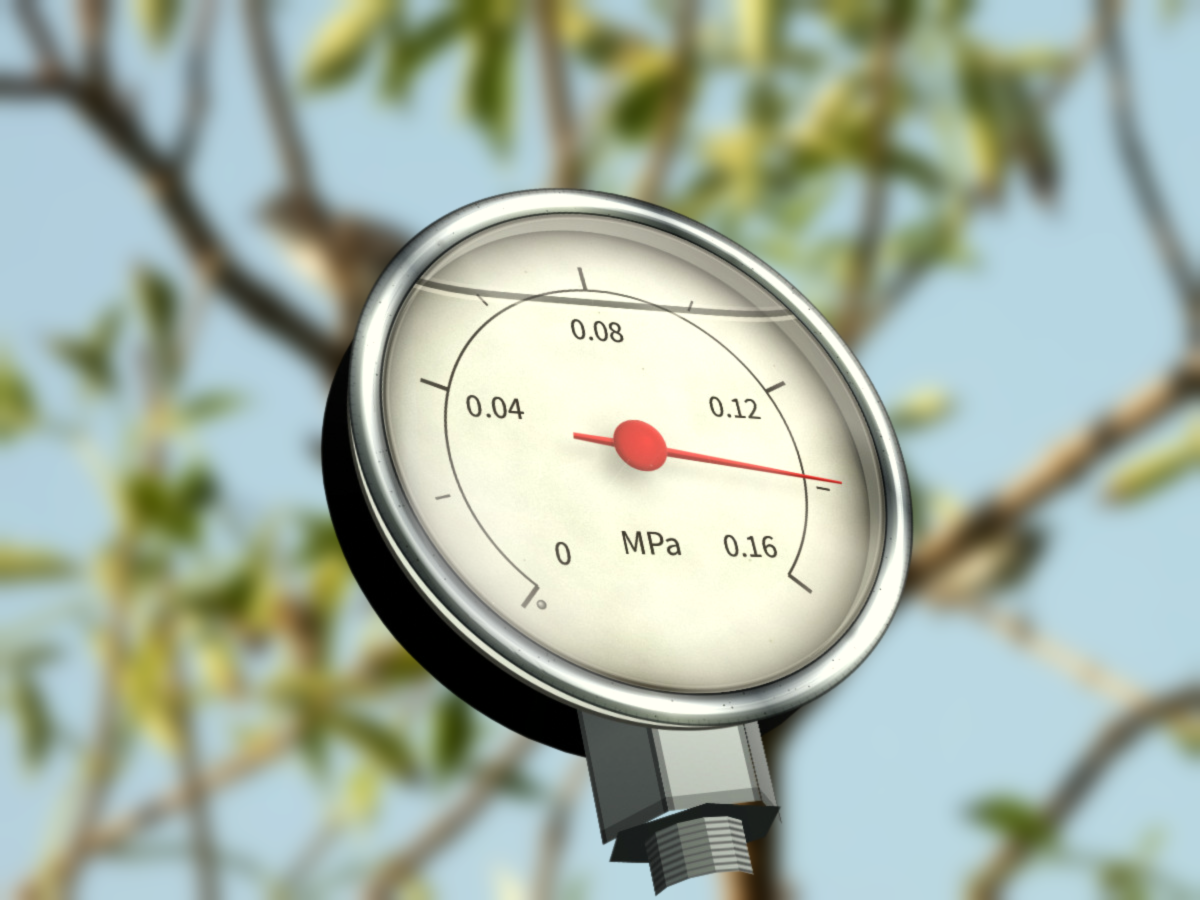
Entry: 0.14 MPa
